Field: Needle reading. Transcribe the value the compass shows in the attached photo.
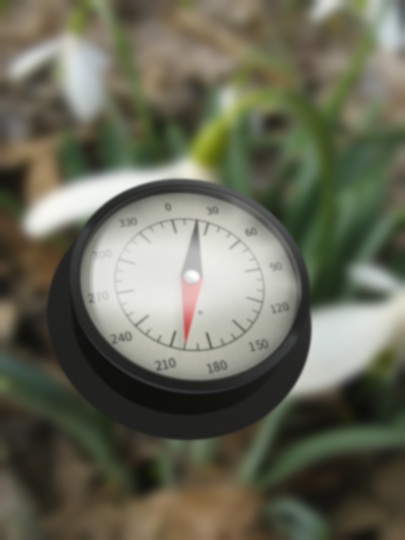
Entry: 200 °
